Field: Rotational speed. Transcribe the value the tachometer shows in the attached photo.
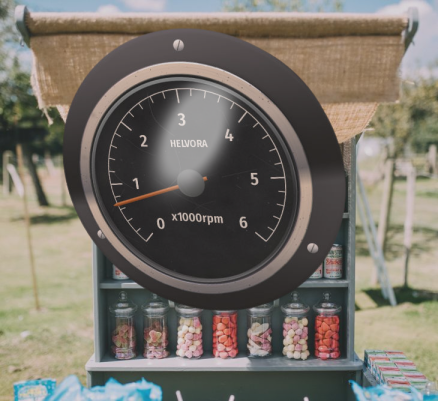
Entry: 700 rpm
